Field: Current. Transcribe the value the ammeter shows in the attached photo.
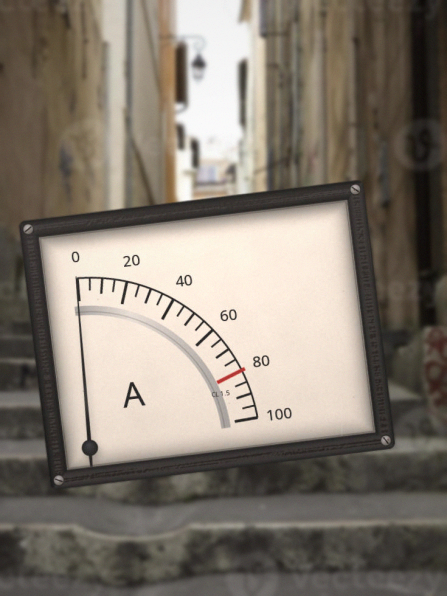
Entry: 0 A
